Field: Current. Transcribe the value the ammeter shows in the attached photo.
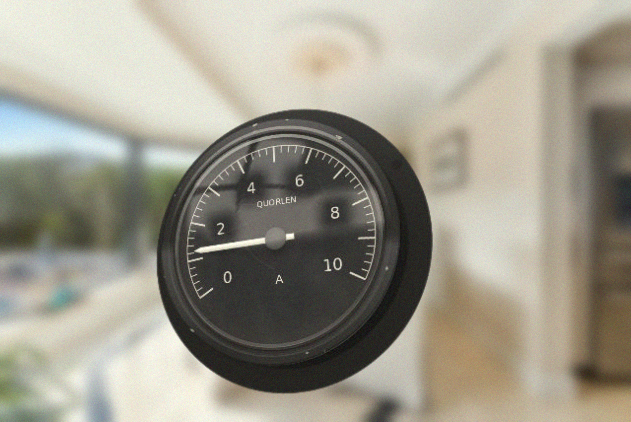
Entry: 1.2 A
